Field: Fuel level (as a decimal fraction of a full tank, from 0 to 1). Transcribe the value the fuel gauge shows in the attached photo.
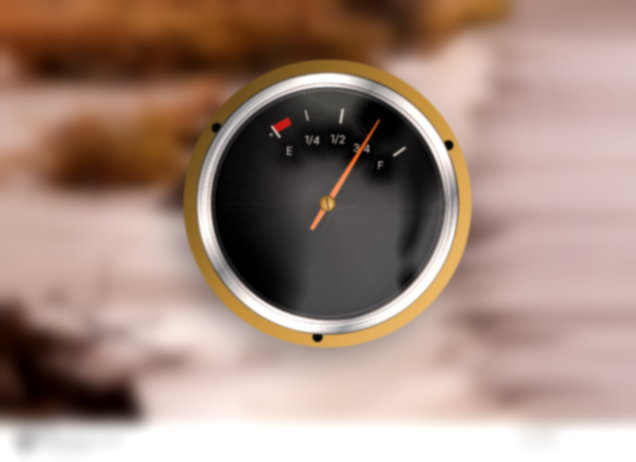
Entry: 0.75
